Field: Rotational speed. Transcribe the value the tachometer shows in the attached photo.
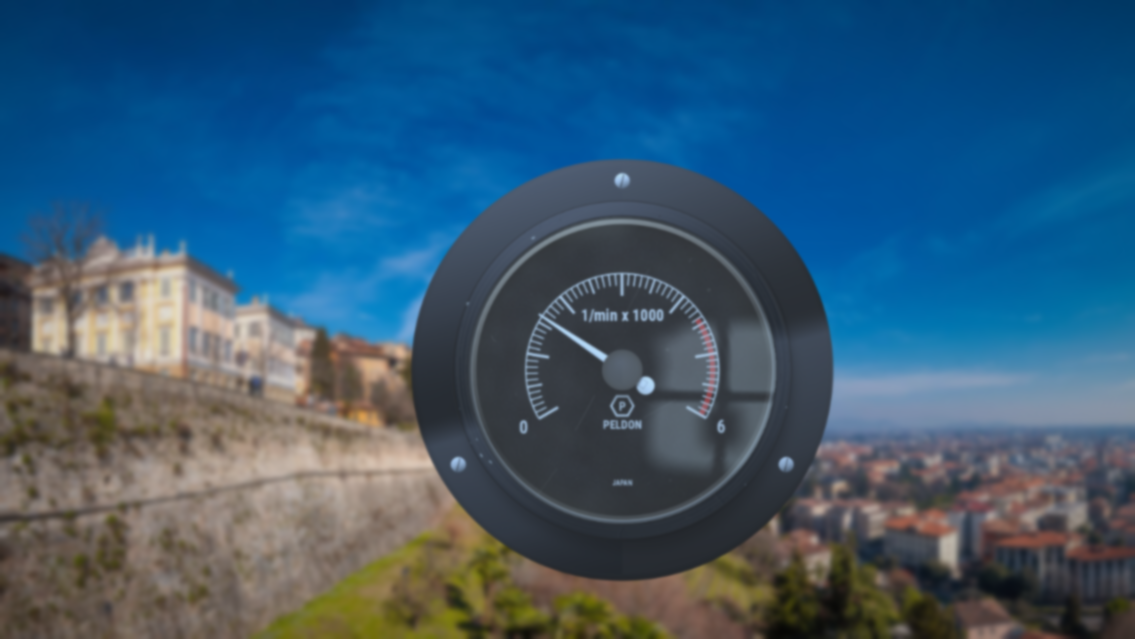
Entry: 1600 rpm
